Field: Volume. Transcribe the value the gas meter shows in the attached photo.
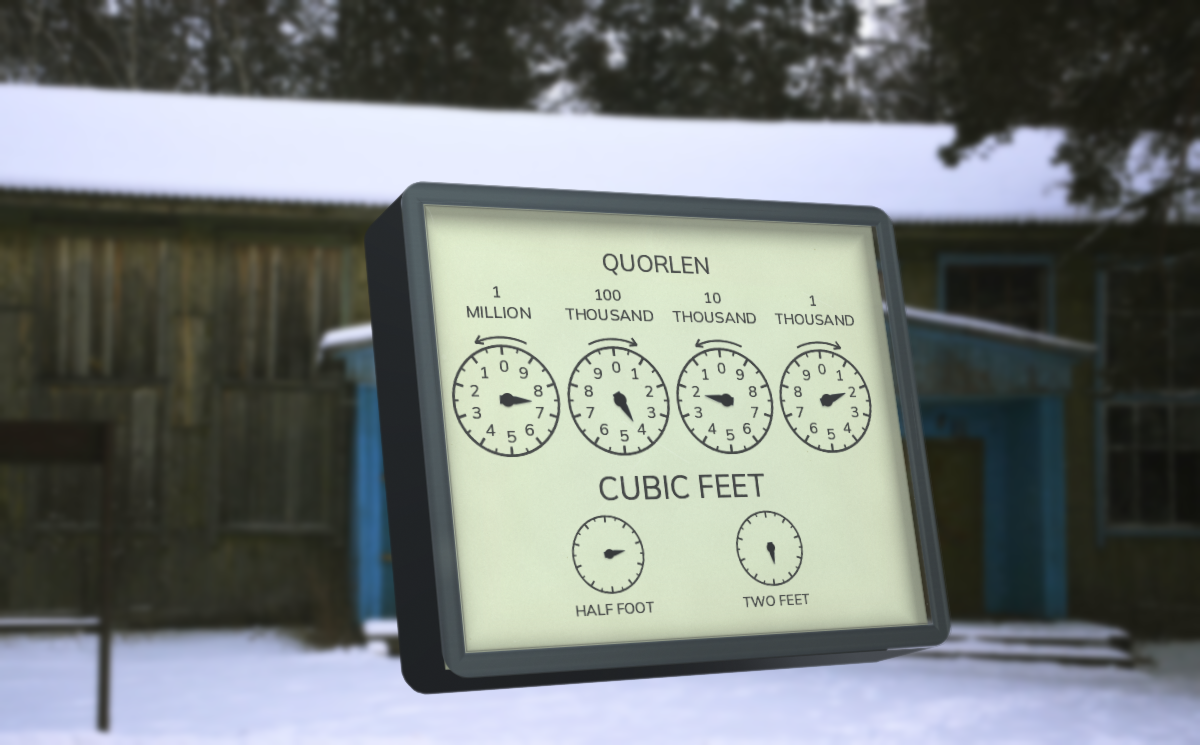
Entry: 742200 ft³
